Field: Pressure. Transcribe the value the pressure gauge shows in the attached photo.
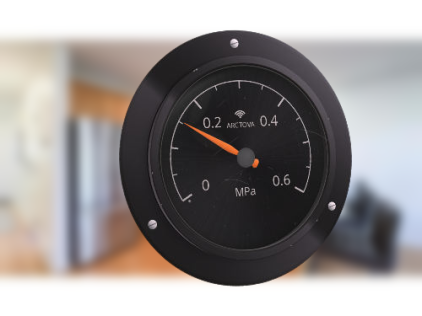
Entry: 0.15 MPa
